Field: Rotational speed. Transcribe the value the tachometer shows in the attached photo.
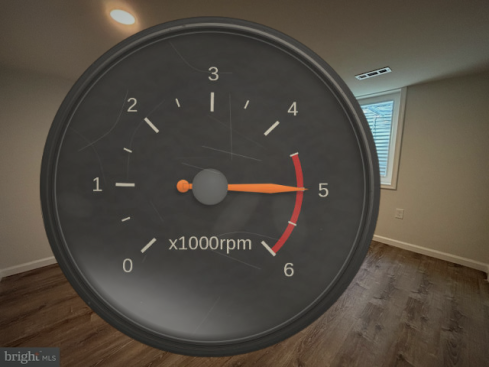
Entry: 5000 rpm
